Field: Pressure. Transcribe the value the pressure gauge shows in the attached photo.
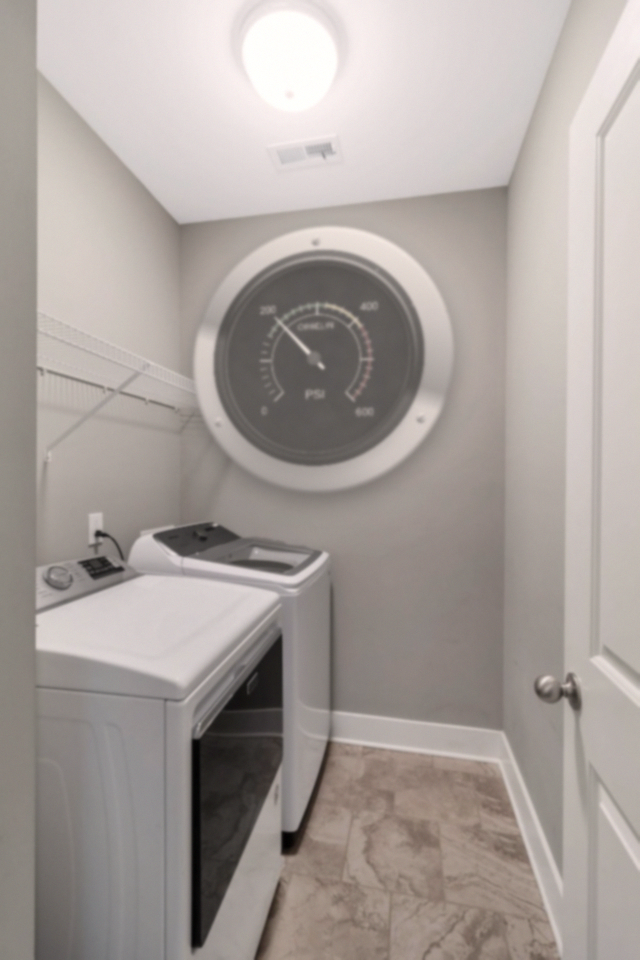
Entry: 200 psi
